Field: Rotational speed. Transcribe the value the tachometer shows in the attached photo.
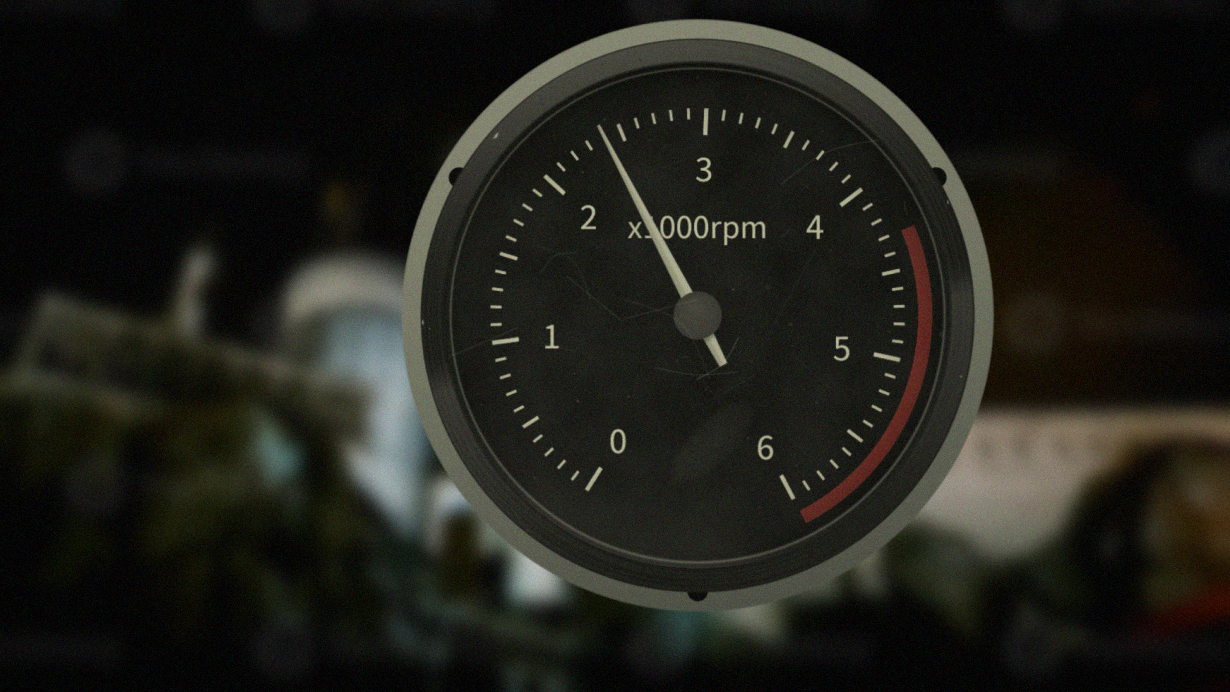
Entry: 2400 rpm
